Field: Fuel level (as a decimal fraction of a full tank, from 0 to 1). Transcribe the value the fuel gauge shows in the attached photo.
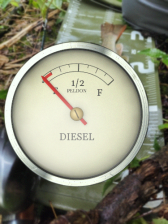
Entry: 0
